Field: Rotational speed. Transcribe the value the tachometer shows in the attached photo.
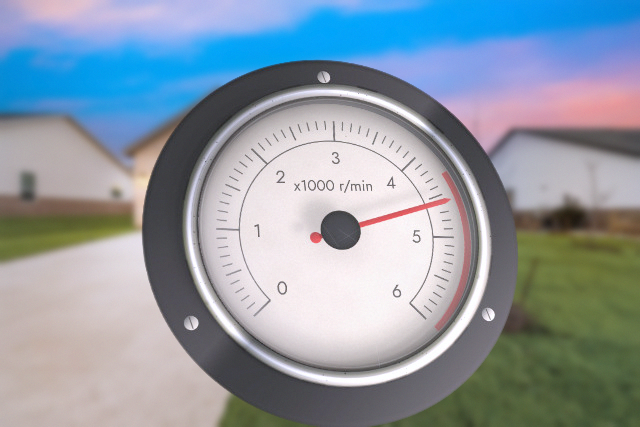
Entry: 4600 rpm
